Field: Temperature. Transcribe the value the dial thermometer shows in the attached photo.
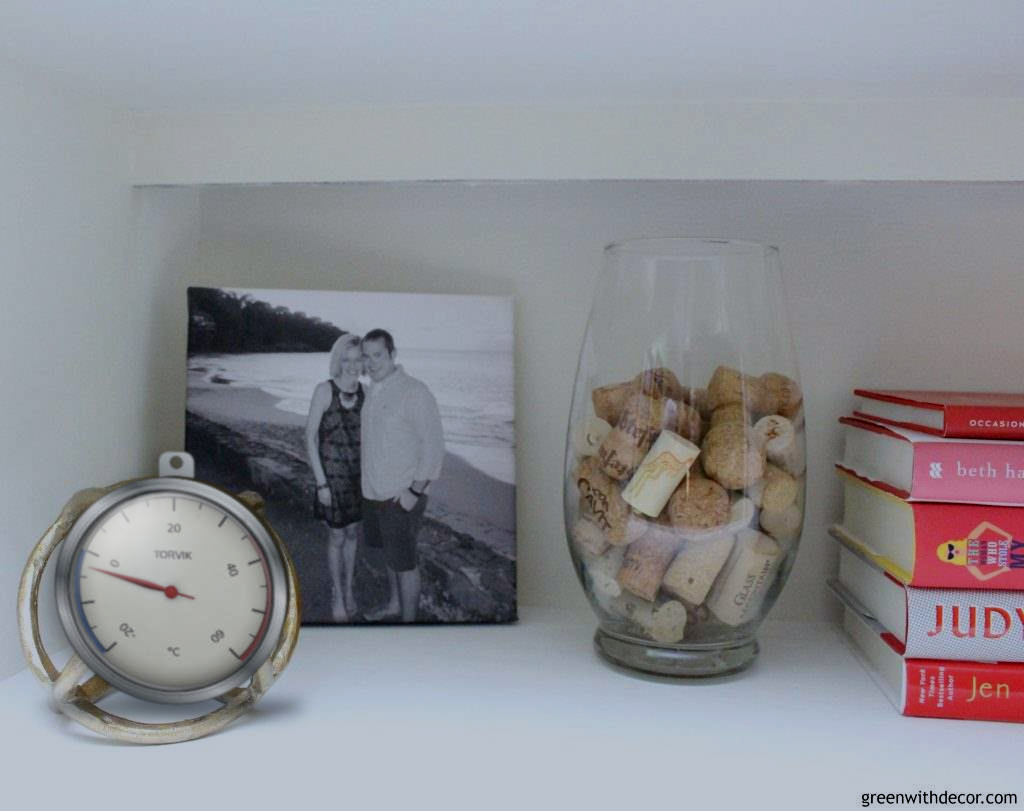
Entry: -2.5 °C
